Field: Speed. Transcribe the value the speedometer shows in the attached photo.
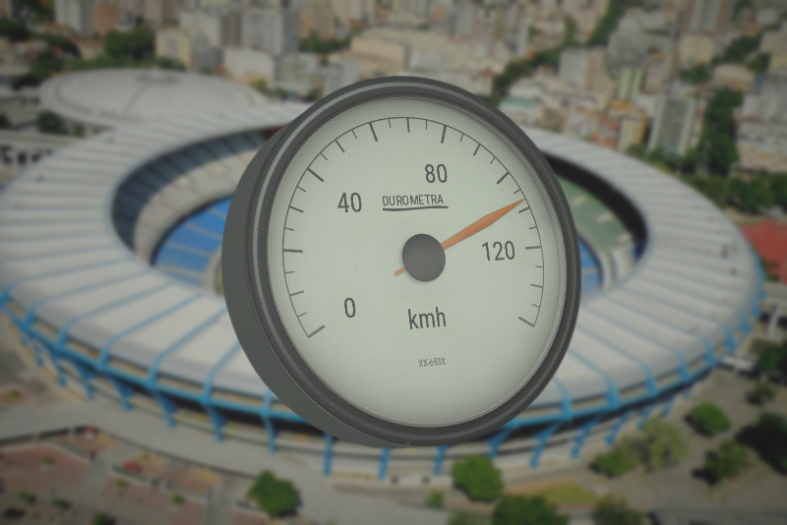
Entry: 107.5 km/h
